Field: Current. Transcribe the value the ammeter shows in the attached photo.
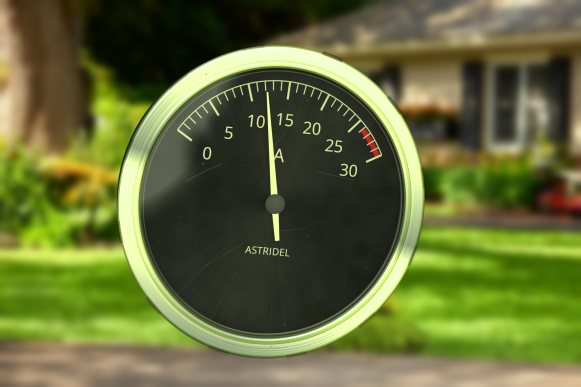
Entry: 12 A
